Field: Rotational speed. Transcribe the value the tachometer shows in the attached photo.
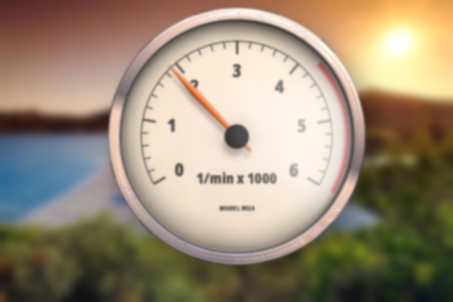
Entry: 1900 rpm
